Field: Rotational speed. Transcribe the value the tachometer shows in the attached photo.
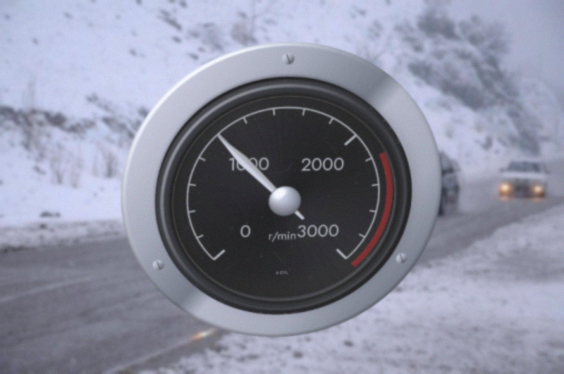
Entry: 1000 rpm
